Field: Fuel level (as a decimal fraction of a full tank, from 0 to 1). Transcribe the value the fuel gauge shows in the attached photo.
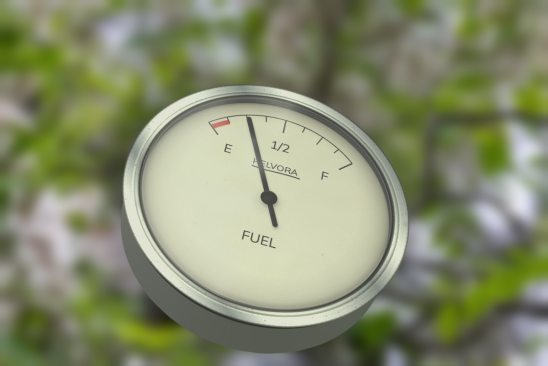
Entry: 0.25
